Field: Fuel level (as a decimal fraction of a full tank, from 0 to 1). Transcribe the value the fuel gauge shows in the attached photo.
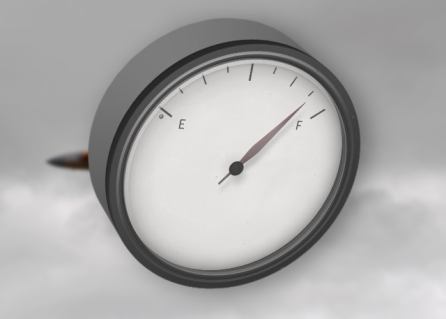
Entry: 0.875
